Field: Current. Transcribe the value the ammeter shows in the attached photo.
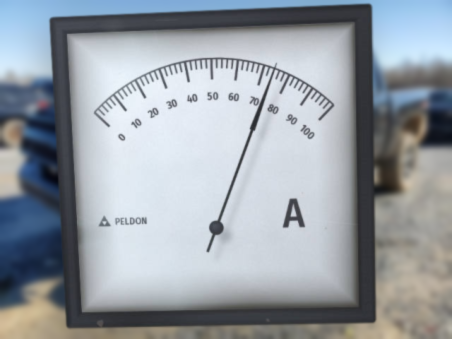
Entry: 74 A
